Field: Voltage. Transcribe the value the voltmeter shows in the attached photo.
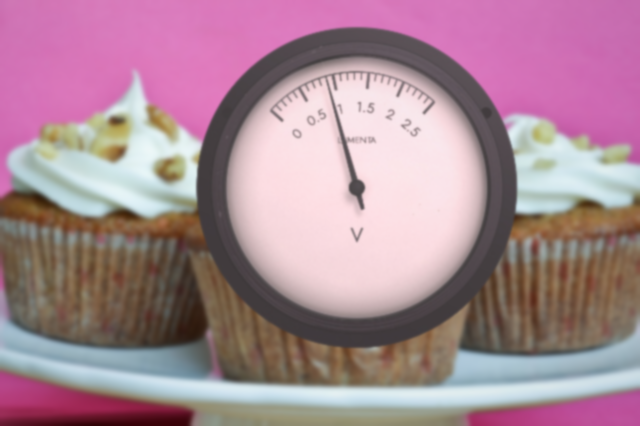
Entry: 0.9 V
